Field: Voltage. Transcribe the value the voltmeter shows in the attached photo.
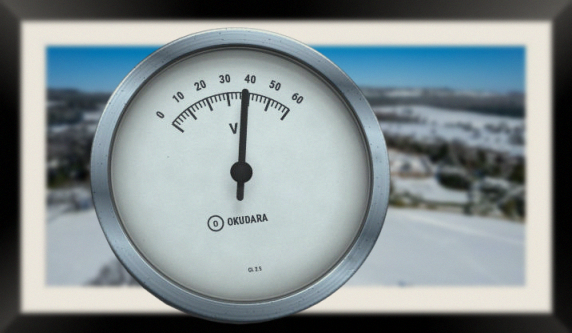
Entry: 38 V
